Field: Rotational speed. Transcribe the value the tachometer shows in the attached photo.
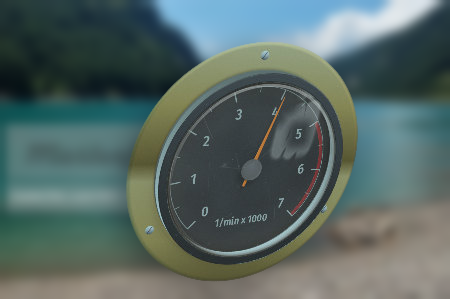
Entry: 4000 rpm
